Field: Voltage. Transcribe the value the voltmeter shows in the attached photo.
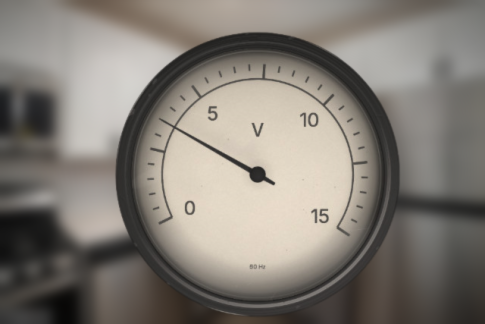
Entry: 3.5 V
